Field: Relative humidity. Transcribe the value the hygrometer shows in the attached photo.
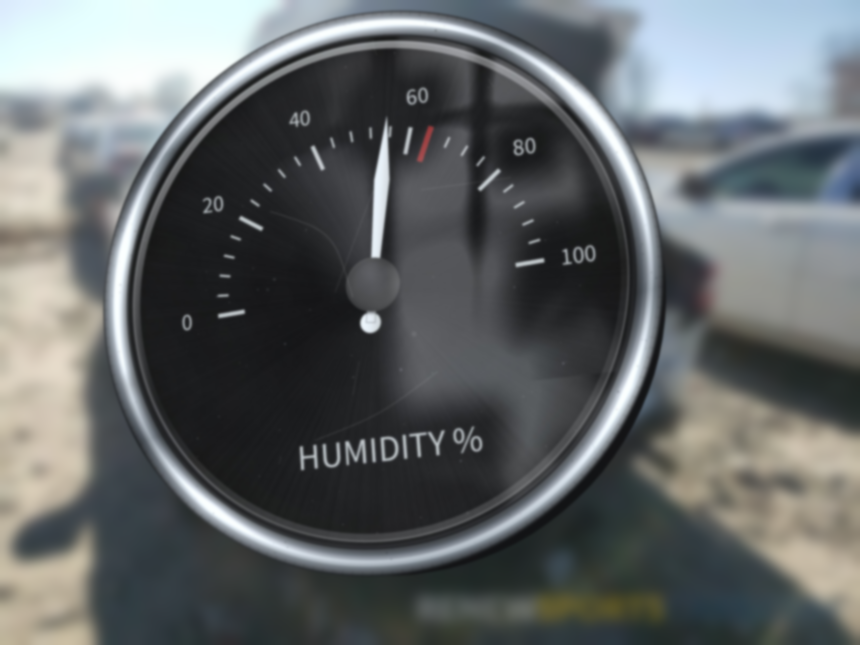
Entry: 56 %
